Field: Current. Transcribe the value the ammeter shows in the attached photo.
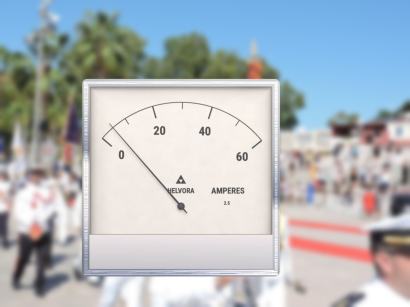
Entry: 5 A
